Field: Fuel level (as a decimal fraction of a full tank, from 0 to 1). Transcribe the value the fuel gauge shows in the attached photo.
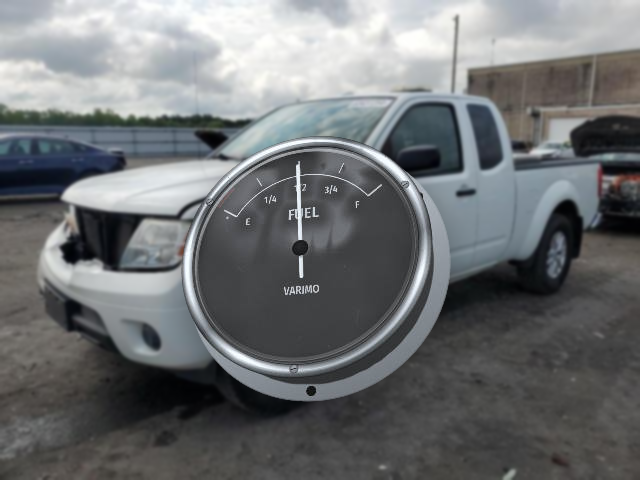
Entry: 0.5
